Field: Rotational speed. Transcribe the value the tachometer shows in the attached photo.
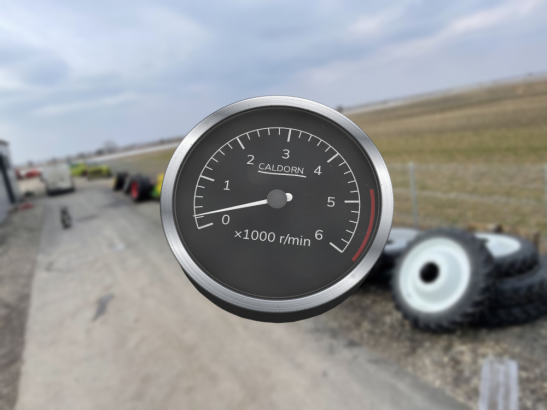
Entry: 200 rpm
